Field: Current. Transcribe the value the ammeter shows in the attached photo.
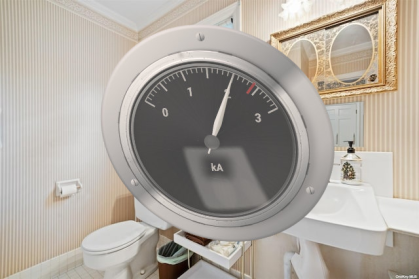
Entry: 2 kA
